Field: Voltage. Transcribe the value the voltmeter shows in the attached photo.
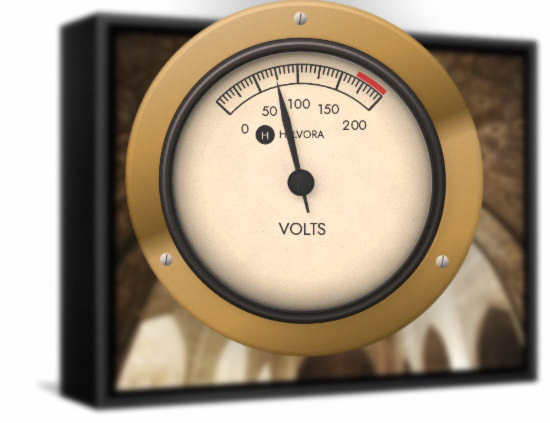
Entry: 75 V
